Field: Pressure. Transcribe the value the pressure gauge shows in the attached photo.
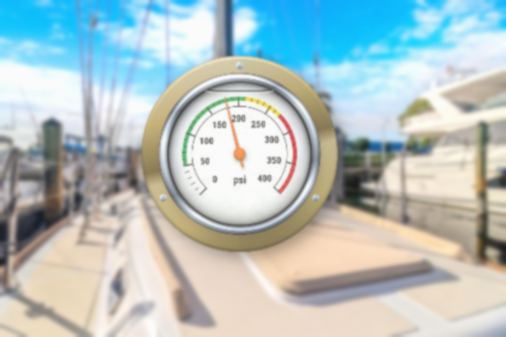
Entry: 180 psi
